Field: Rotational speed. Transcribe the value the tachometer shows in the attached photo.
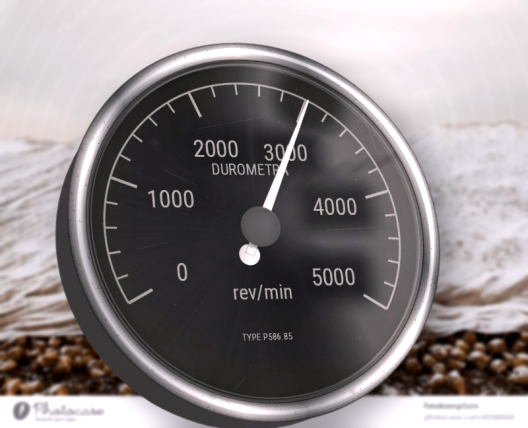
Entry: 3000 rpm
